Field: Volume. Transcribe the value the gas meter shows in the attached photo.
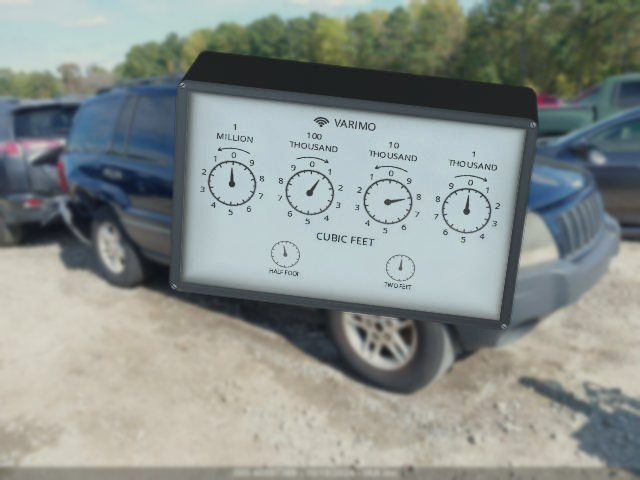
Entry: 8000 ft³
